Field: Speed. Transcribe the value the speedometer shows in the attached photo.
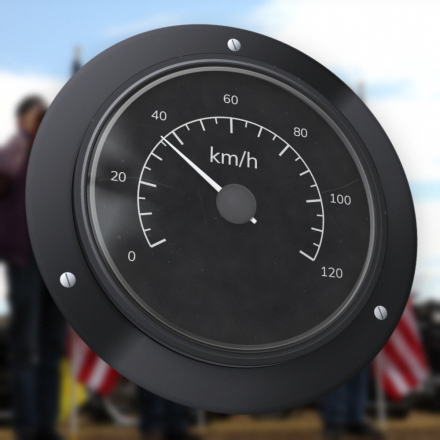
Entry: 35 km/h
